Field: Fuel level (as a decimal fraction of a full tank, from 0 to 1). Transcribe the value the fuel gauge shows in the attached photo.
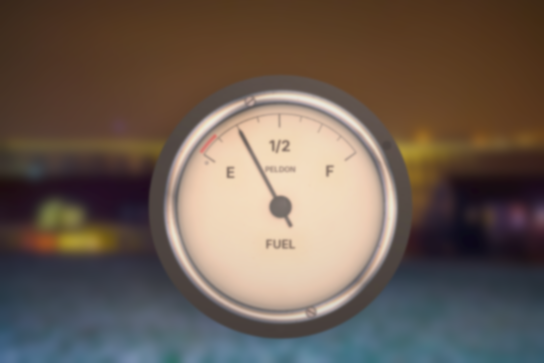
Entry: 0.25
